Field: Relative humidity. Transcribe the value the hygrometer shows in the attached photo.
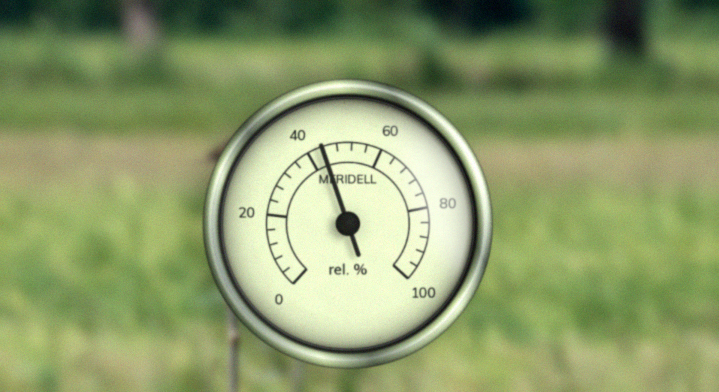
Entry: 44 %
